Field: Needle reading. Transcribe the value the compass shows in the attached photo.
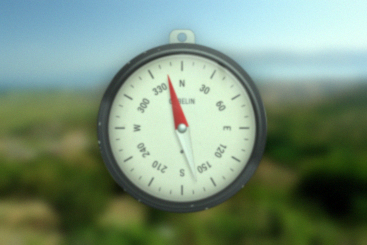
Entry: 345 °
